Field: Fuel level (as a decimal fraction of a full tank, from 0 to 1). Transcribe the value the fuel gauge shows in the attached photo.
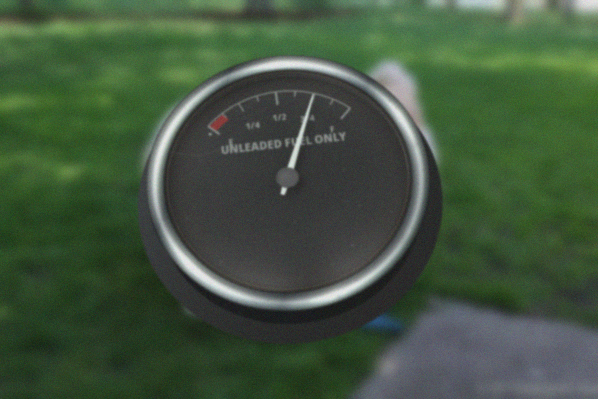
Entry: 0.75
